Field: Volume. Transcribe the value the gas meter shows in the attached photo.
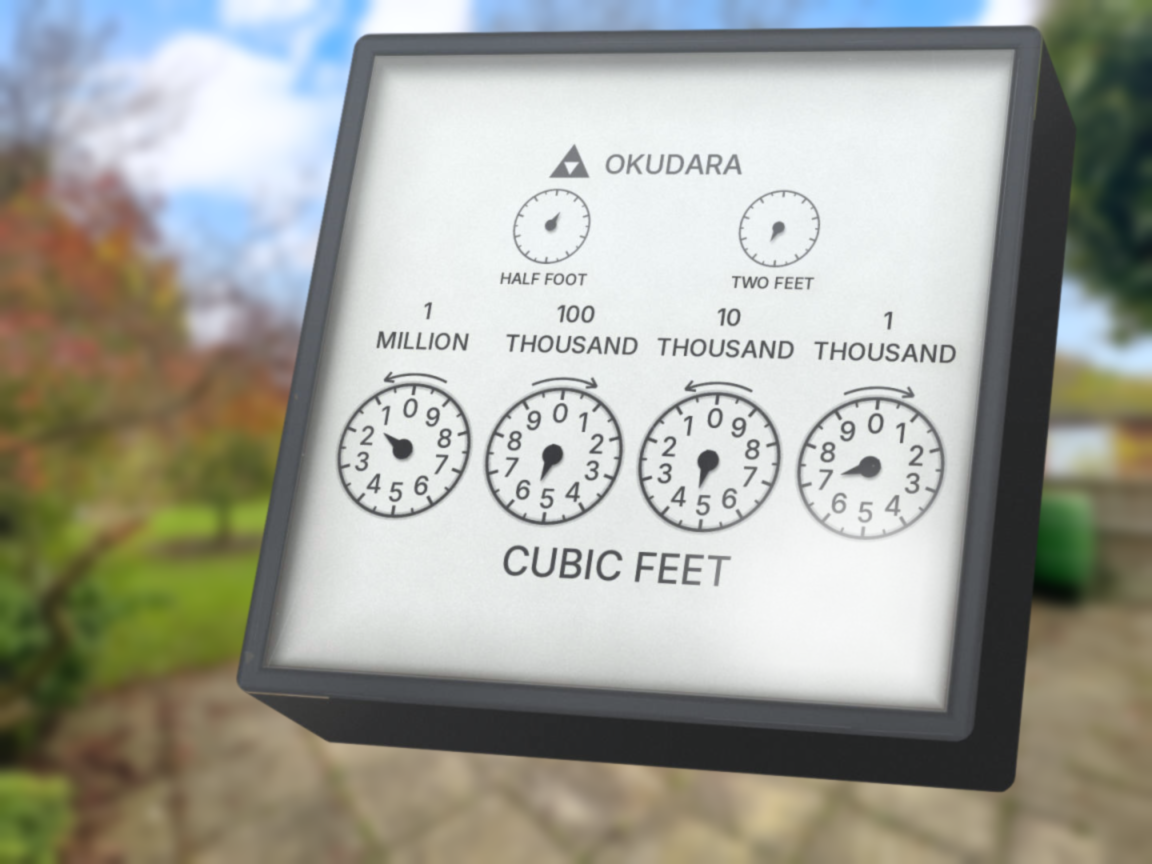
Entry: 154700 ft³
